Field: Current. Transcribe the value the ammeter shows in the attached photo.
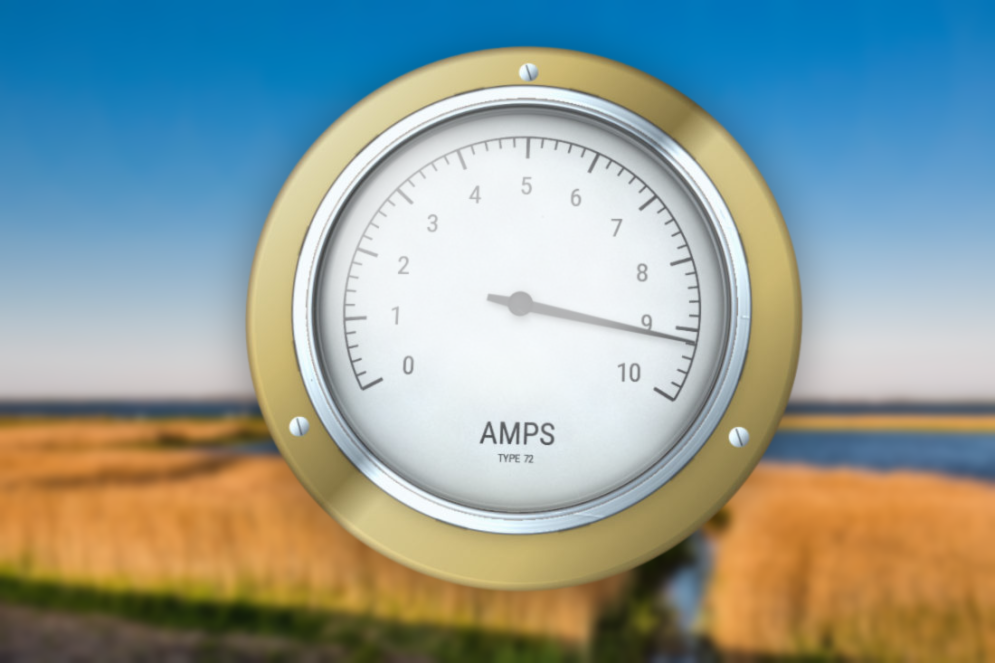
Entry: 9.2 A
